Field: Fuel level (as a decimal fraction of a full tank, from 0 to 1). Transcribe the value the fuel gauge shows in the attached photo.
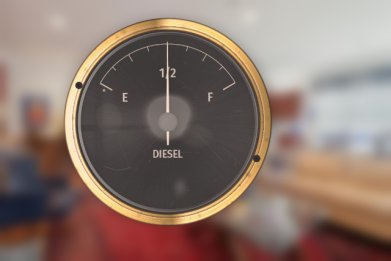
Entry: 0.5
